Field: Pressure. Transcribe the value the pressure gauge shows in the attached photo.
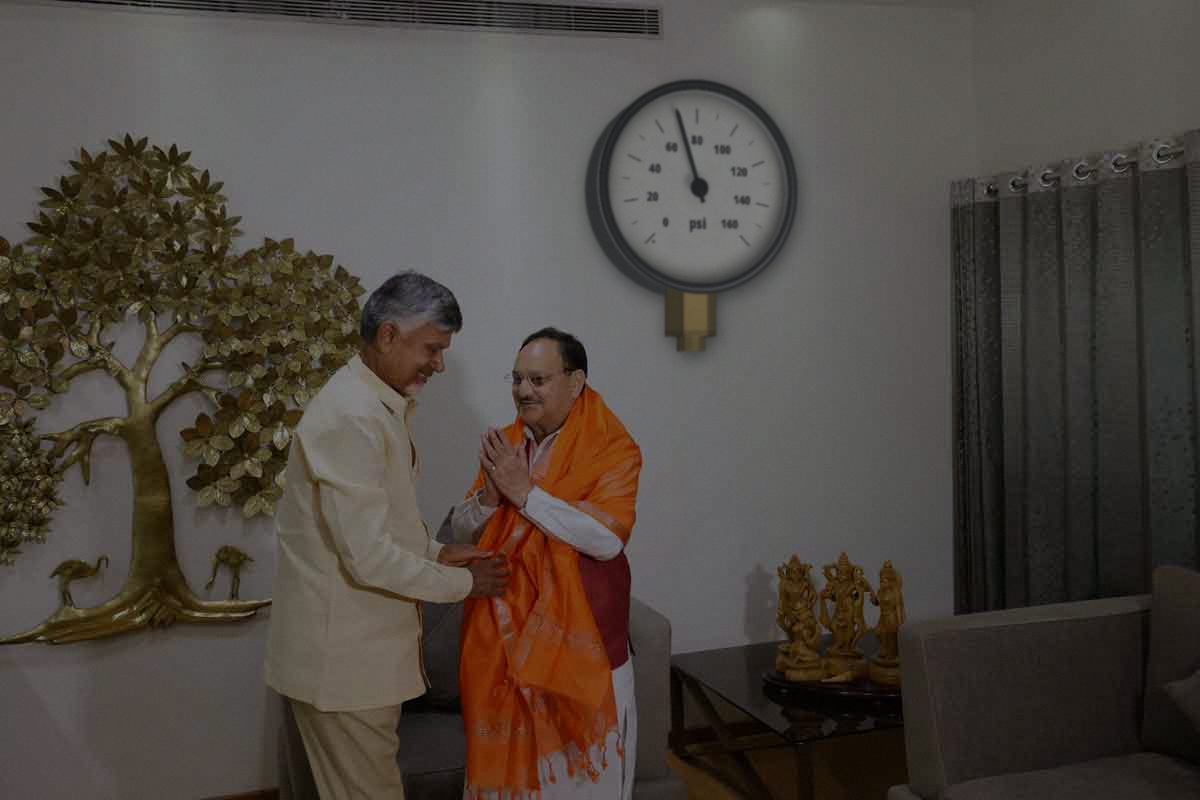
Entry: 70 psi
